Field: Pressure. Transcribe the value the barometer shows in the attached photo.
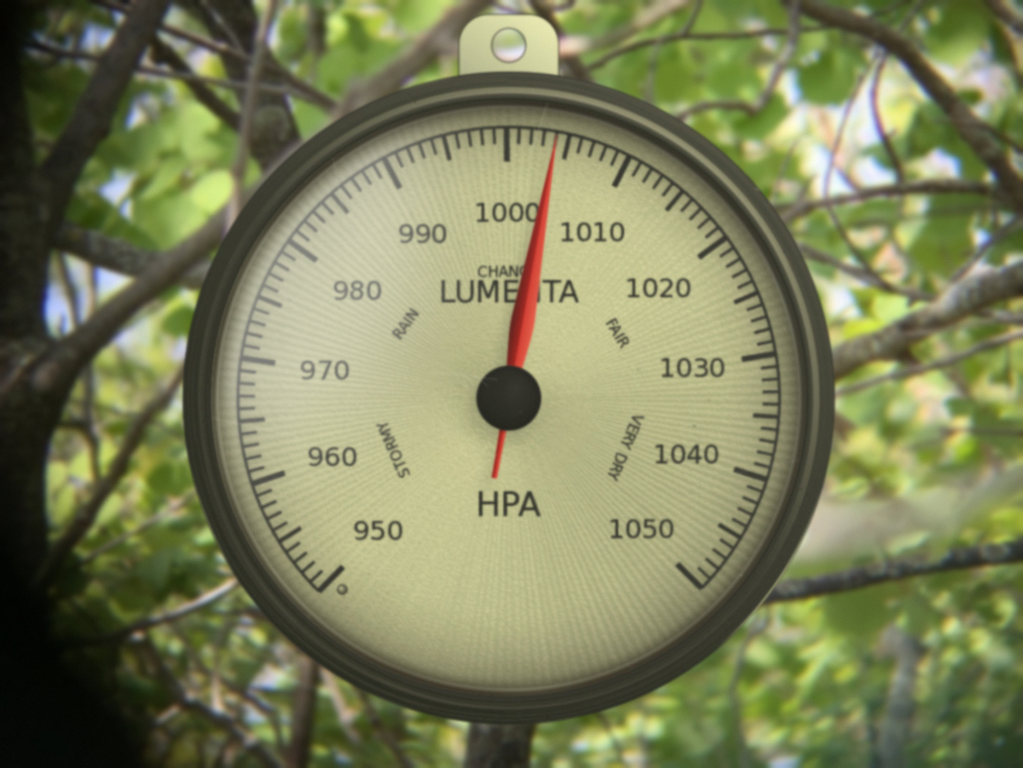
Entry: 1004 hPa
